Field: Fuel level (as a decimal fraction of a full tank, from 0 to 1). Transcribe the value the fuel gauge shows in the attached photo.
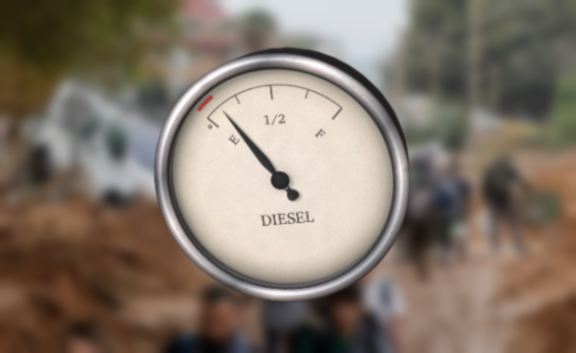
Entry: 0.125
